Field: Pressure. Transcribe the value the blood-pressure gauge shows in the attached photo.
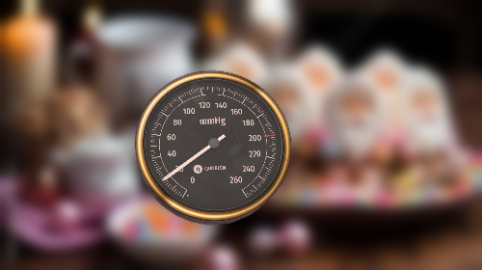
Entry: 20 mmHg
